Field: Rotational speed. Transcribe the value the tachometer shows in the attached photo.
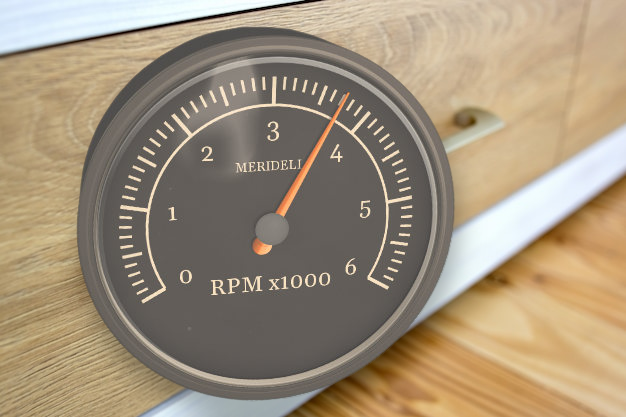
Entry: 3700 rpm
